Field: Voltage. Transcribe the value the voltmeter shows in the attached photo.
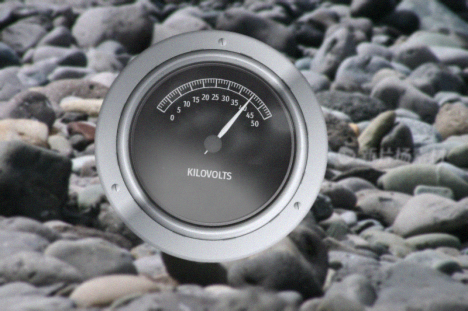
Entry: 40 kV
